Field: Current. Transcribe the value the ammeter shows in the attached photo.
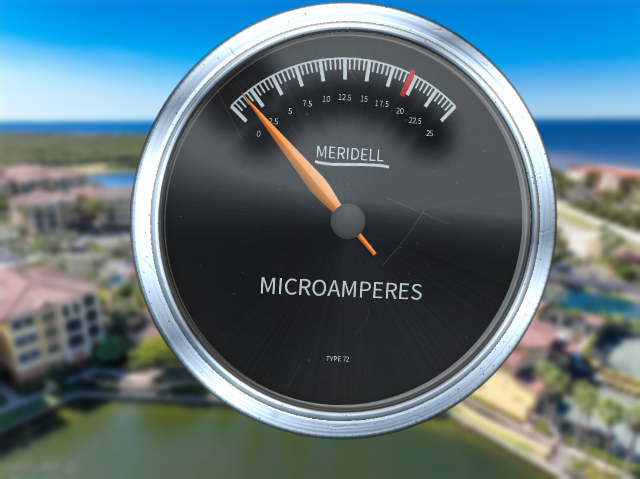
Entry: 1.5 µA
